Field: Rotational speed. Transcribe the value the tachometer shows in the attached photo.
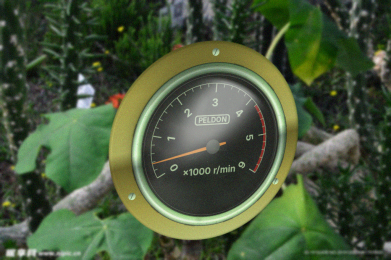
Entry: 400 rpm
